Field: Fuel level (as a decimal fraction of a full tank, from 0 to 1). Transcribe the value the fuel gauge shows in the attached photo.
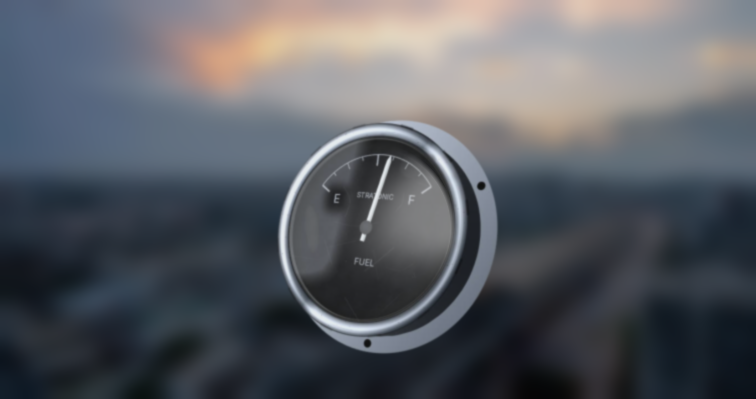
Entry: 0.625
